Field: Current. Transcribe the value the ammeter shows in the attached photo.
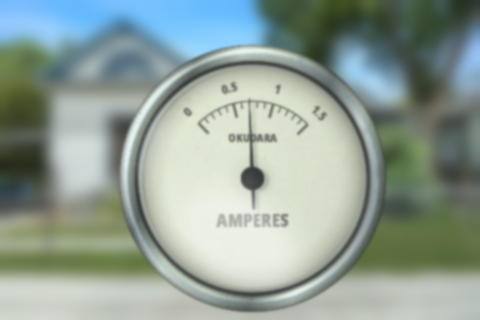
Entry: 0.7 A
